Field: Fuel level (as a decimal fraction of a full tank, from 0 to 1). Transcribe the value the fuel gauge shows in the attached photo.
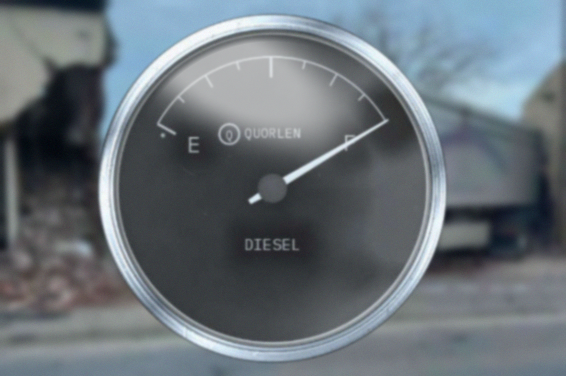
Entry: 1
